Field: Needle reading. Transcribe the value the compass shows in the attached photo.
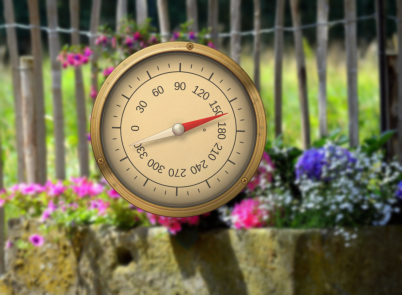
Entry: 160 °
